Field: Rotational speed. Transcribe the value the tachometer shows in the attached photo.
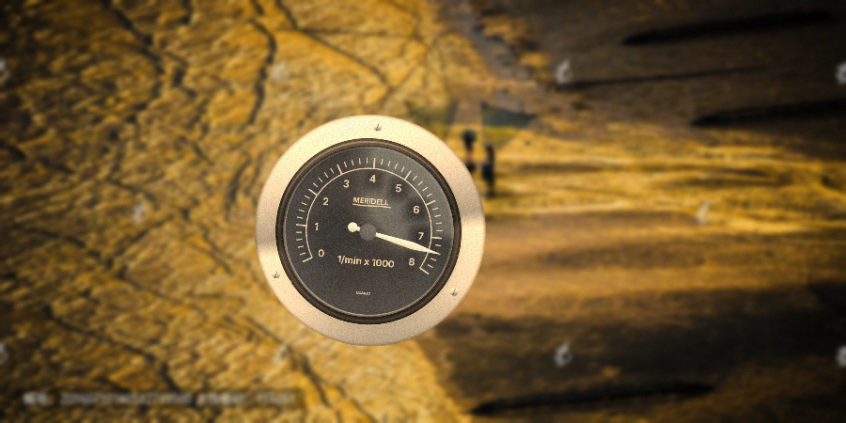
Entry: 7400 rpm
